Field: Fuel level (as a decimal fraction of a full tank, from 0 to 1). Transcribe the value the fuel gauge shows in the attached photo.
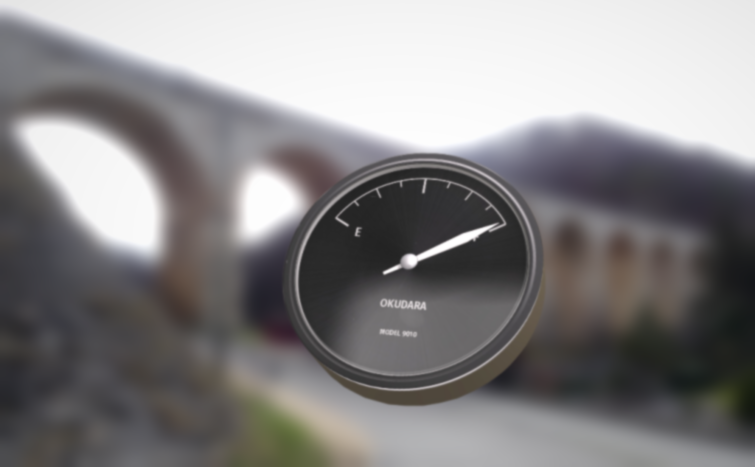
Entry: 1
